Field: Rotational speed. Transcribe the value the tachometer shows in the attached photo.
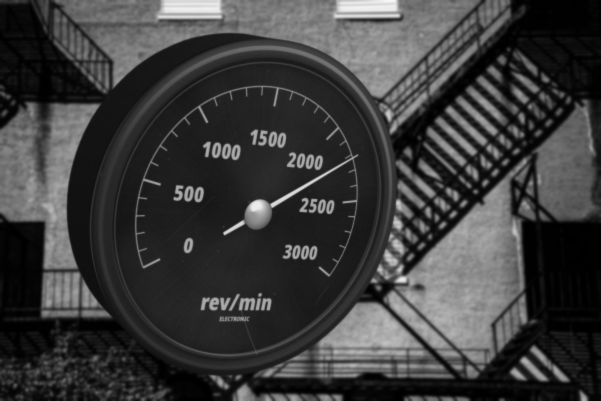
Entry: 2200 rpm
